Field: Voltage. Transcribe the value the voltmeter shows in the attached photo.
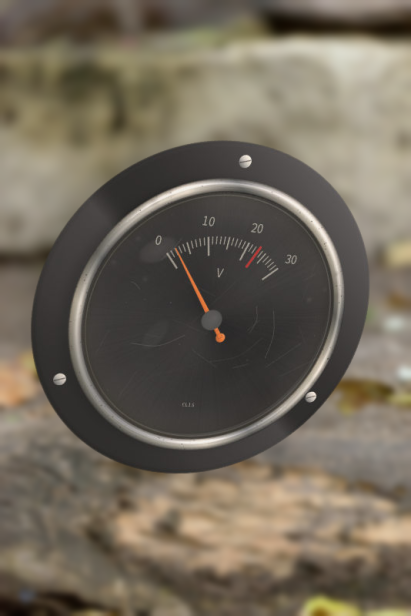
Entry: 2 V
